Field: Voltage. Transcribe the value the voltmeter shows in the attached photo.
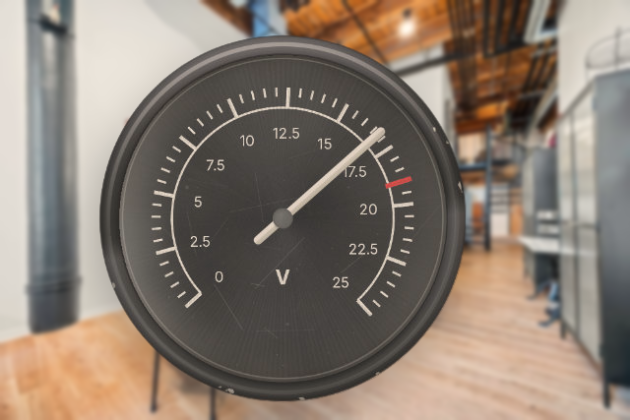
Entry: 16.75 V
